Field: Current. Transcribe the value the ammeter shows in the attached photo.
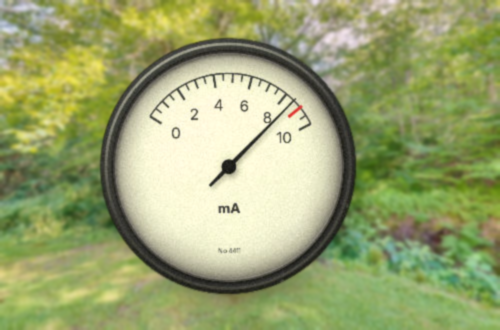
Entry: 8.5 mA
